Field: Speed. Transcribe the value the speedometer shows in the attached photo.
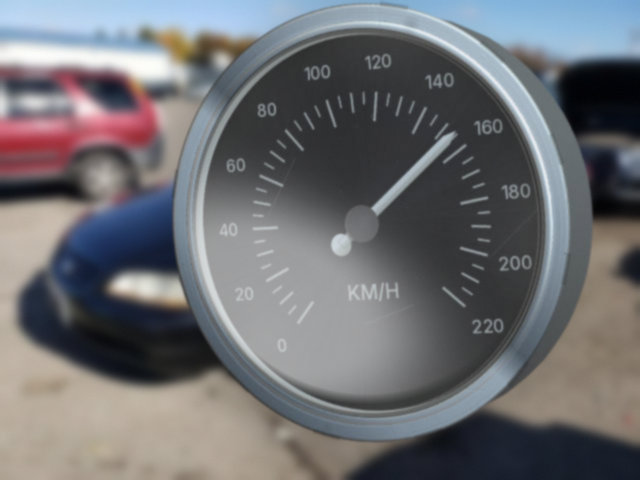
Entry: 155 km/h
